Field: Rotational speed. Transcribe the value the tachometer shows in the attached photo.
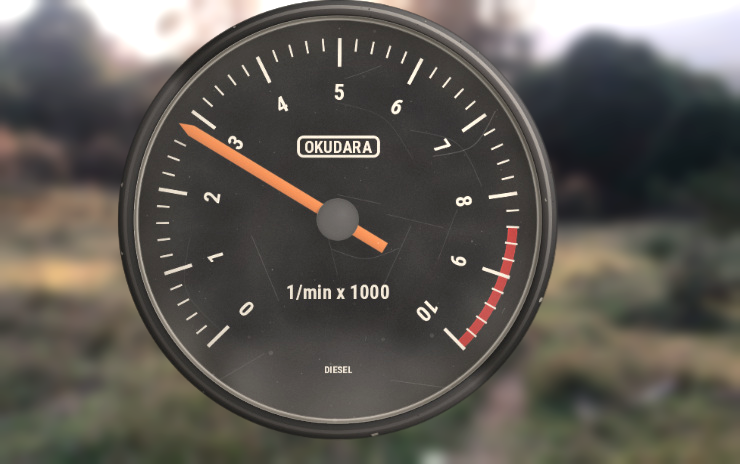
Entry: 2800 rpm
